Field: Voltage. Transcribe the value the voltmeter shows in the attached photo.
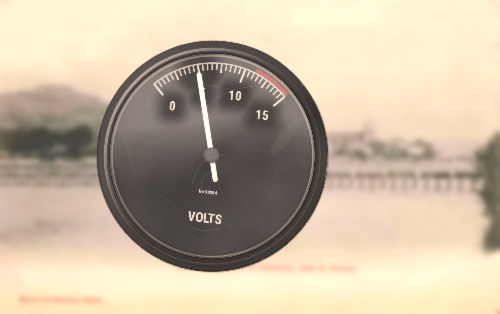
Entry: 5 V
